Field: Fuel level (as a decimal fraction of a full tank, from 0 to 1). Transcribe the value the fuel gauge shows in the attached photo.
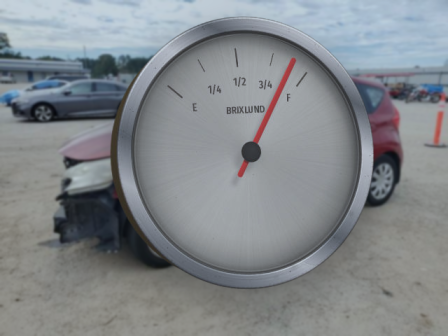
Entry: 0.875
